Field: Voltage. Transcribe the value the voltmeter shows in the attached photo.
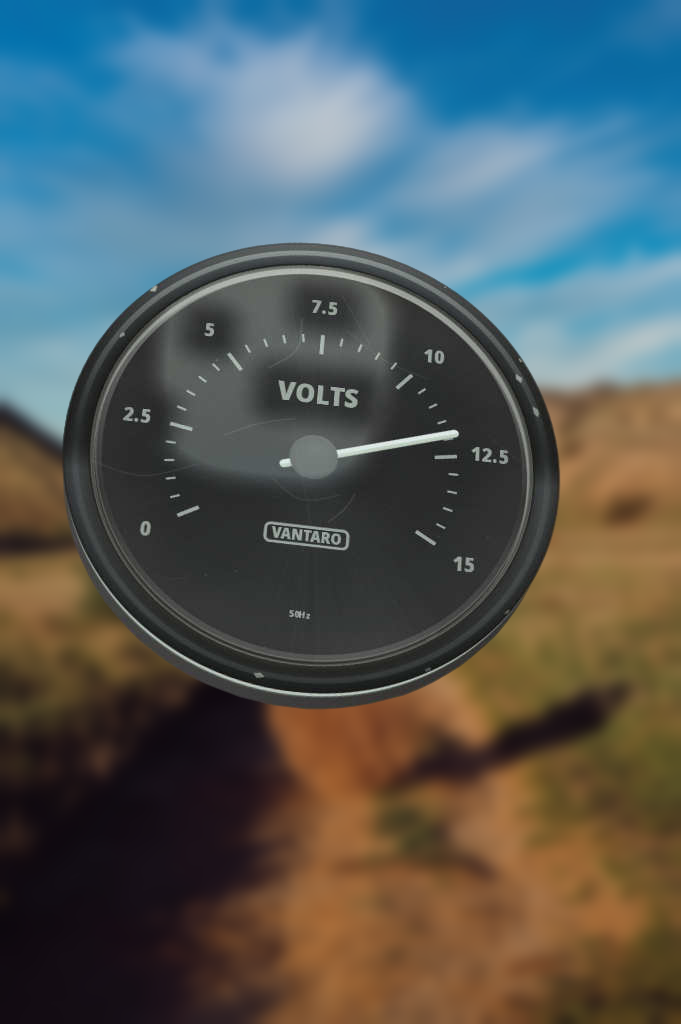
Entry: 12 V
